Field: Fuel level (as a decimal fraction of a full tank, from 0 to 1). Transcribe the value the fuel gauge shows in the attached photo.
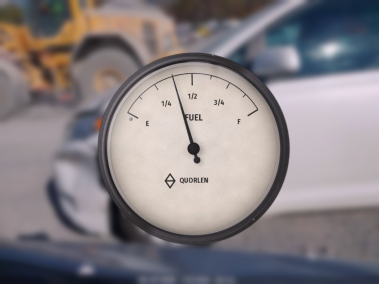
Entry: 0.375
